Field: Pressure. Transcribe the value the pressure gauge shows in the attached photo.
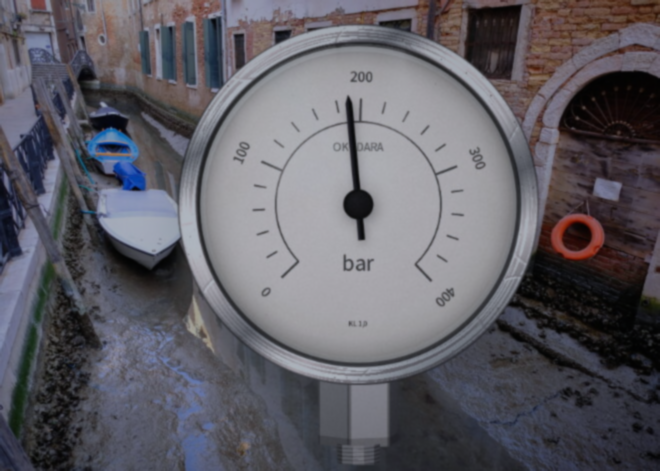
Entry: 190 bar
